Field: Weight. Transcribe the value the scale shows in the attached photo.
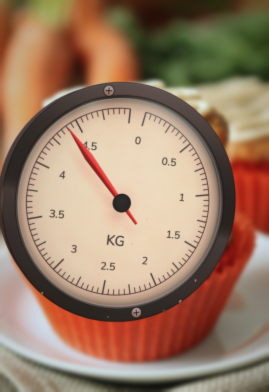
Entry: 4.4 kg
